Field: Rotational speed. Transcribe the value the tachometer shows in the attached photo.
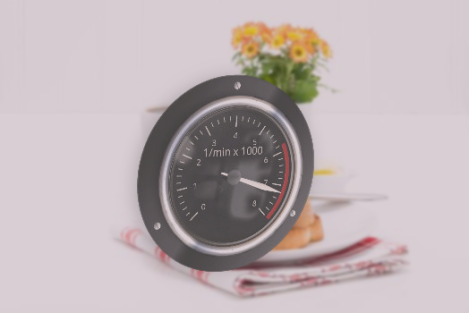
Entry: 7200 rpm
